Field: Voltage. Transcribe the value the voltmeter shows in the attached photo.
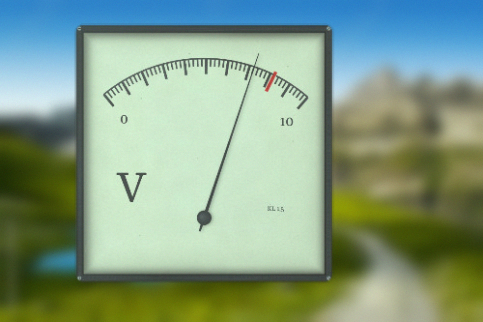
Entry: 7.2 V
